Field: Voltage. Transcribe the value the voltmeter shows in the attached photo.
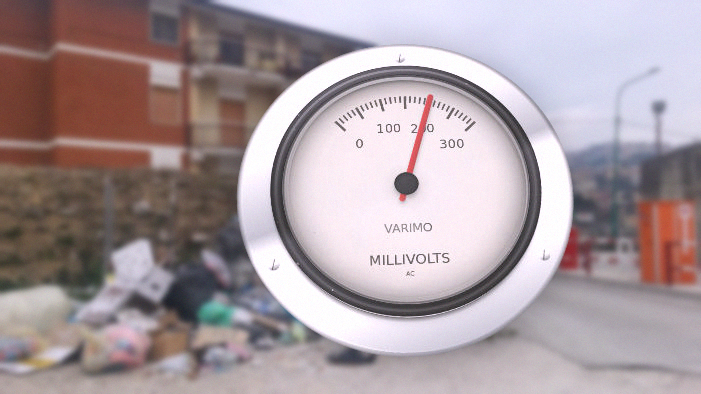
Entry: 200 mV
